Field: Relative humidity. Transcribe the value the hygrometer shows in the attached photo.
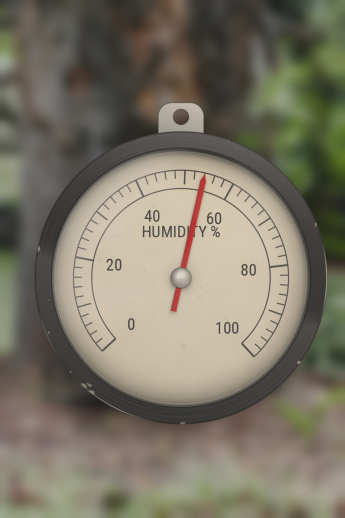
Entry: 54 %
